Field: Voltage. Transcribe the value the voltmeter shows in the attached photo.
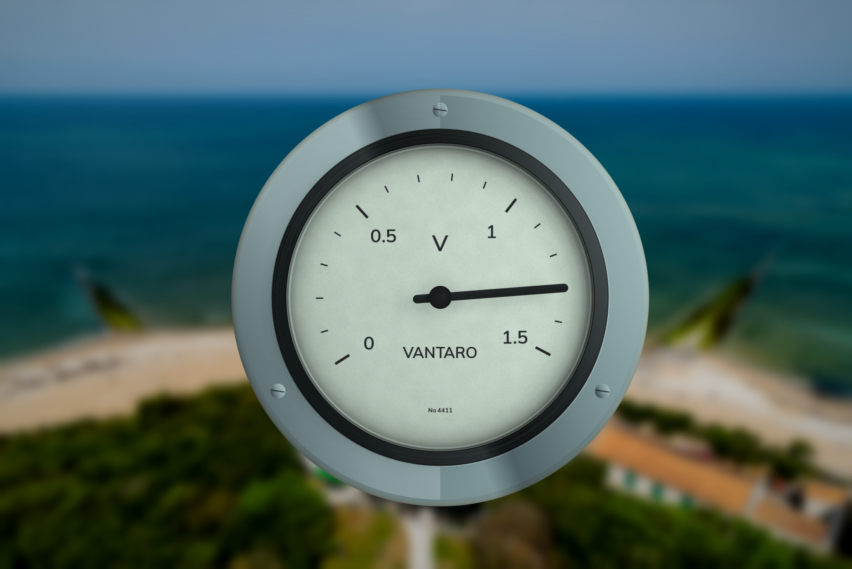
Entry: 1.3 V
